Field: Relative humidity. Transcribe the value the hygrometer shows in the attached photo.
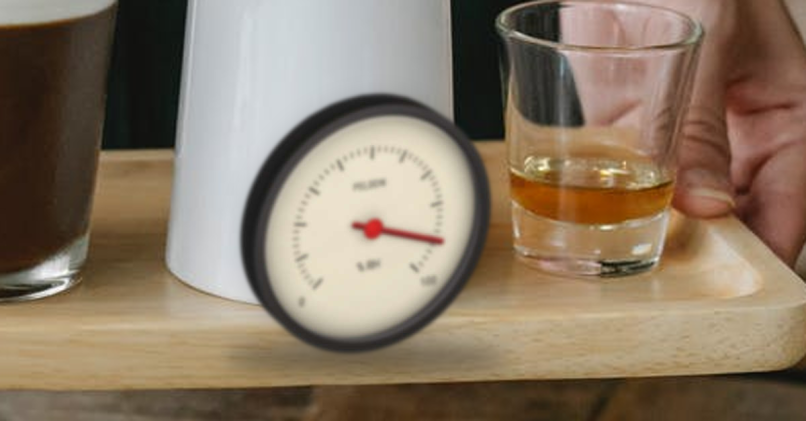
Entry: 90 %
